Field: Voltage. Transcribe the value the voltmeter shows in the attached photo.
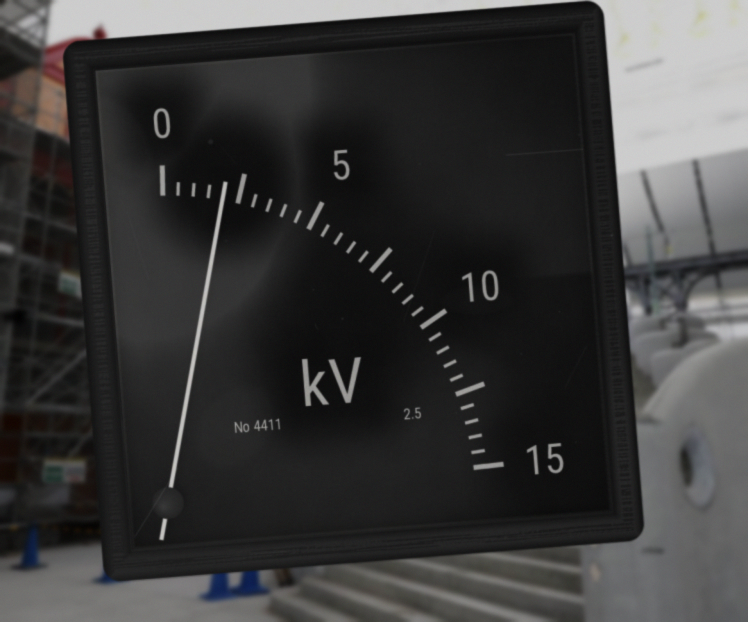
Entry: 2 kV
